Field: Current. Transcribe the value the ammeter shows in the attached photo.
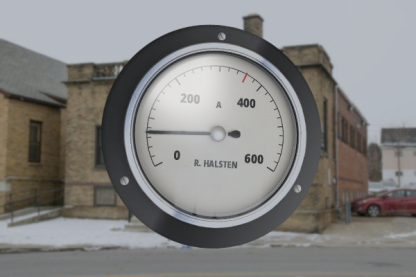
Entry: 70 A
